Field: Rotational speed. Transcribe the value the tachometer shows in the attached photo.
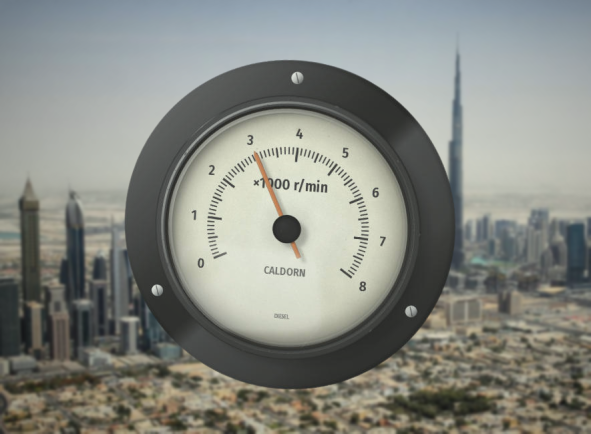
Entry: 3000 rpm
